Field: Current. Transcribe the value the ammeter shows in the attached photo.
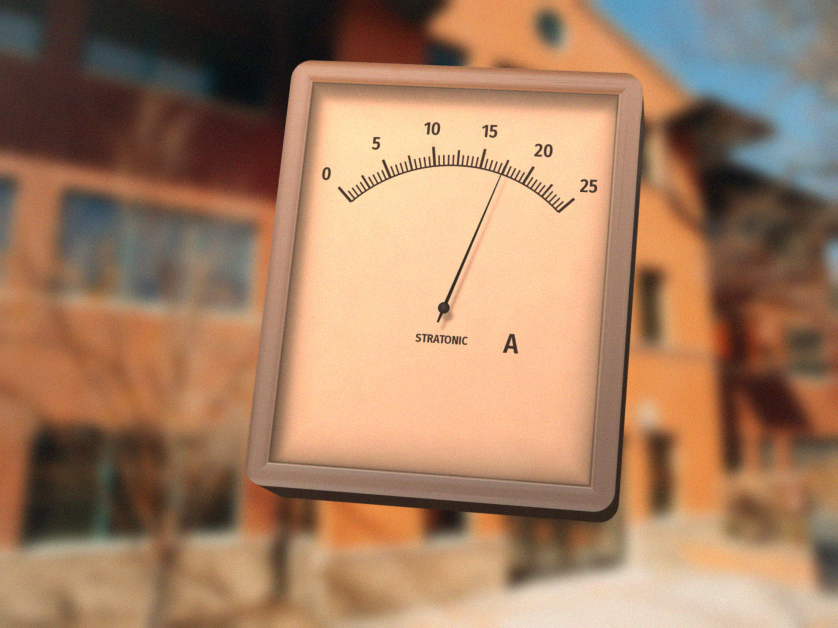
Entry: 17.5 A
